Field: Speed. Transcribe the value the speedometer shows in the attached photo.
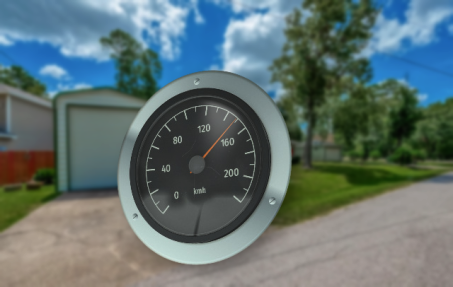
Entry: 150 km/h
